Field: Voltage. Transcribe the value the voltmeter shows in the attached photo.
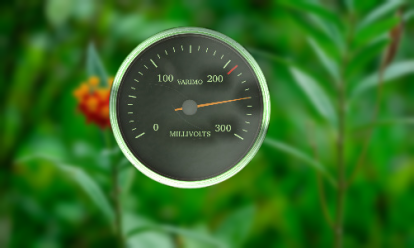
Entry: 250 mV
